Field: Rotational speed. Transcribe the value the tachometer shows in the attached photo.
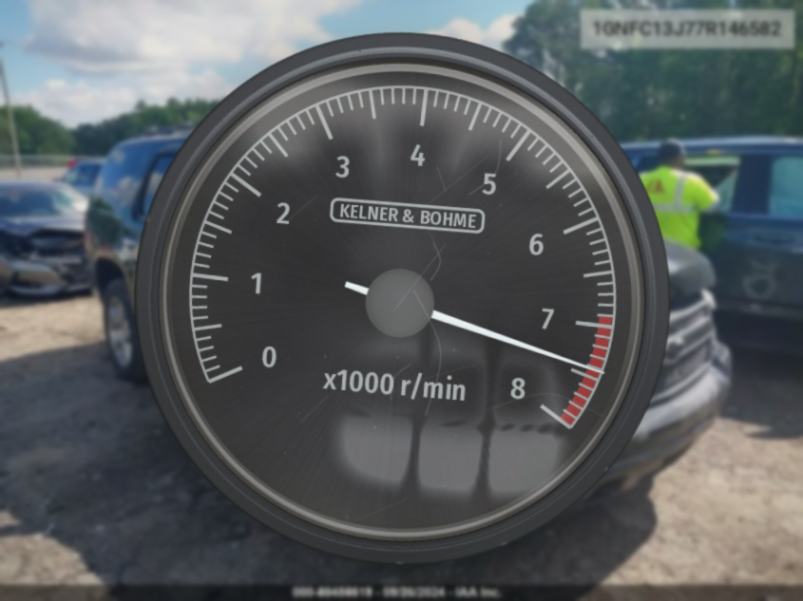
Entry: 7400 rpm
